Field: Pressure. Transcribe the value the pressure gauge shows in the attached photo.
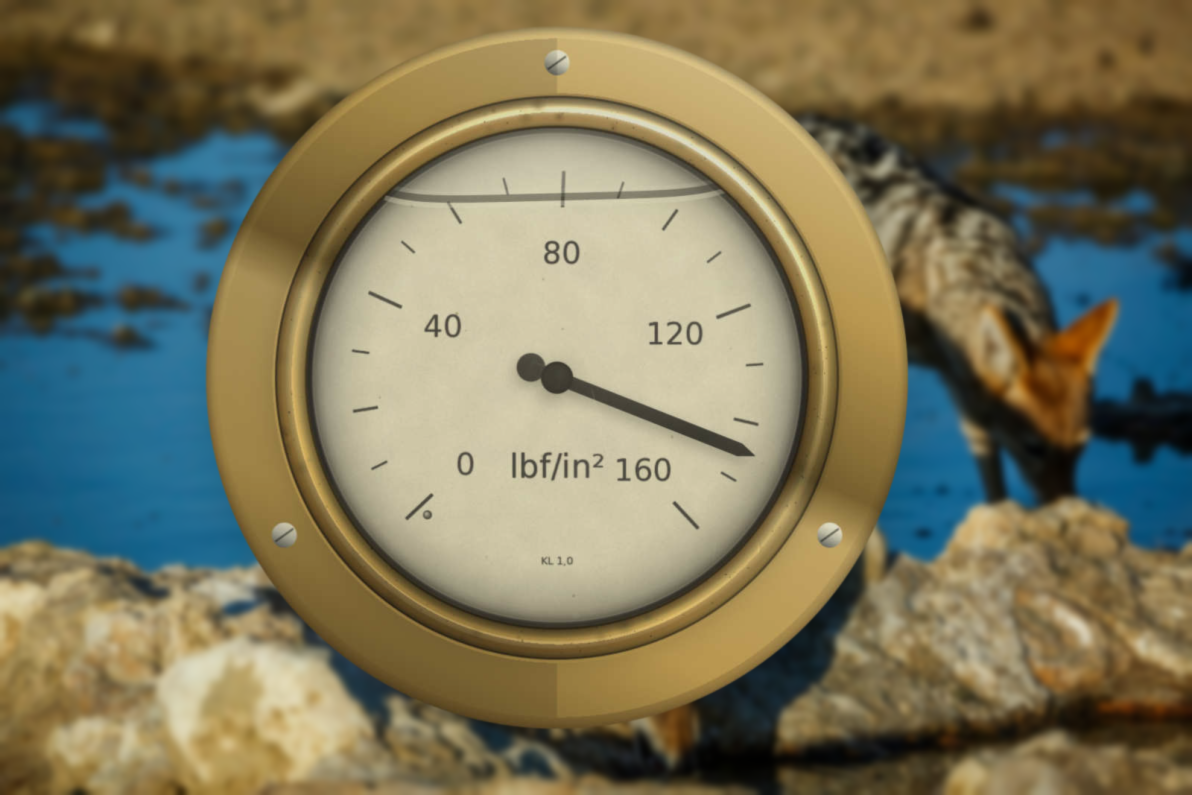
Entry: 145 psi
